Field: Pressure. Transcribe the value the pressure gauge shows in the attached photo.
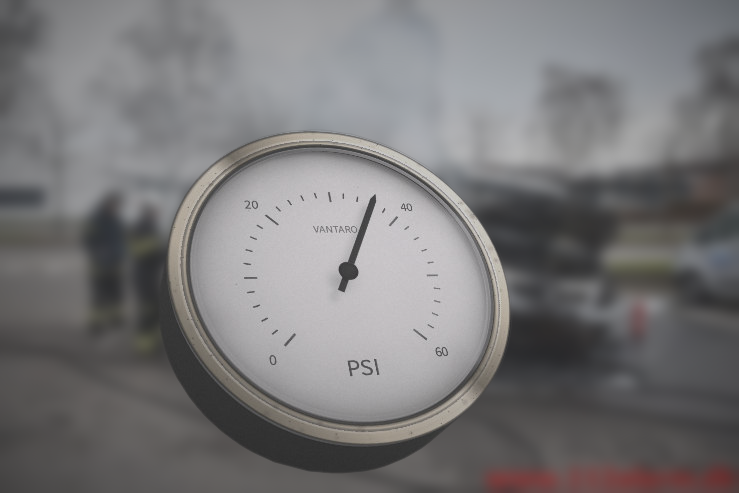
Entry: 36 psi
